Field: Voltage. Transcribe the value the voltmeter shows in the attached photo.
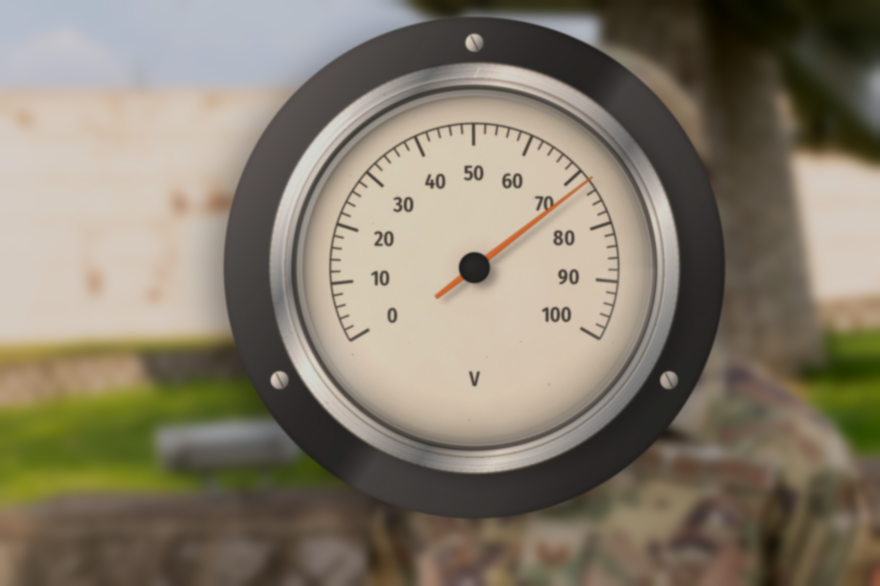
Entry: 72 V
